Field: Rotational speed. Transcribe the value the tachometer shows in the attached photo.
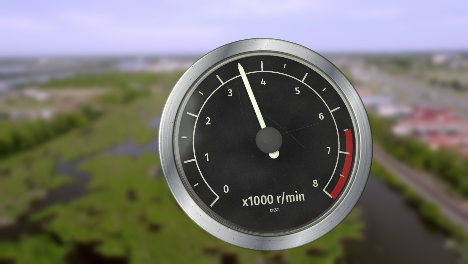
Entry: 3500 rpm
